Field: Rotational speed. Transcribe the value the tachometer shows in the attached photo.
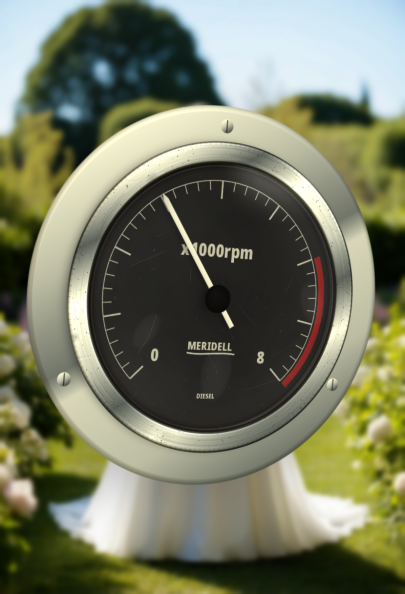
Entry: 3000 rpm
